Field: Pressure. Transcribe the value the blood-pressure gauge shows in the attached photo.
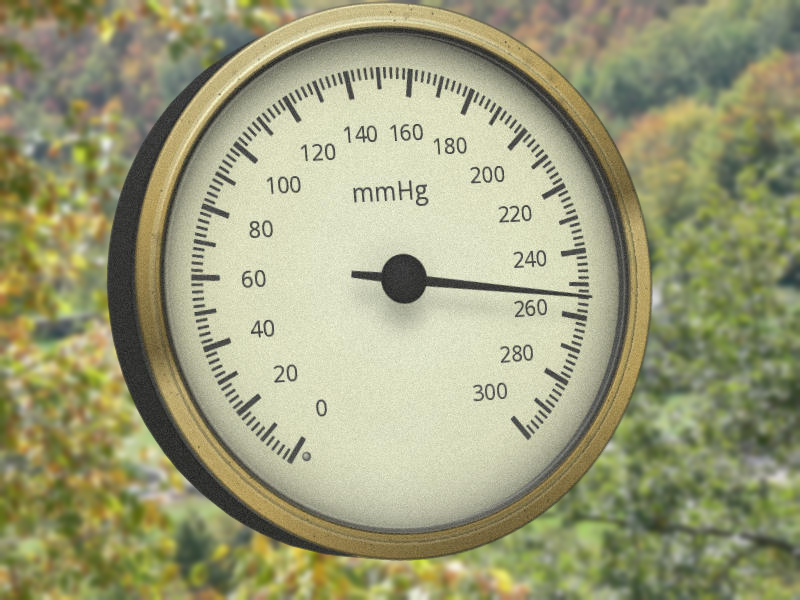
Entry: 254 mmHg
